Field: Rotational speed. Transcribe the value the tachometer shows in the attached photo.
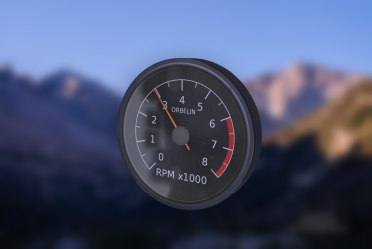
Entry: 3000 rpm
